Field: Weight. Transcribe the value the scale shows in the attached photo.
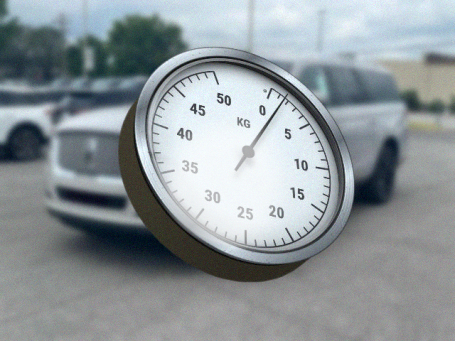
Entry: 1.5 kg
